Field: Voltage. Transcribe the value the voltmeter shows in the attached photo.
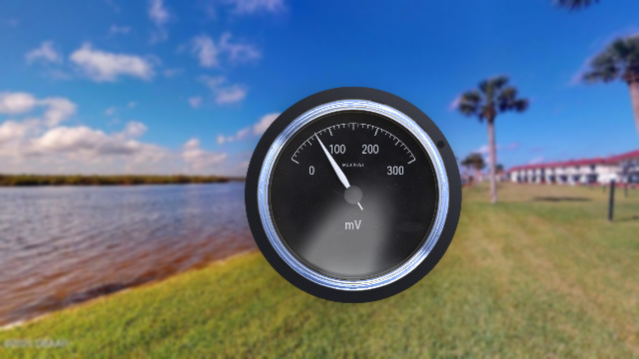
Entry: 70 mV
